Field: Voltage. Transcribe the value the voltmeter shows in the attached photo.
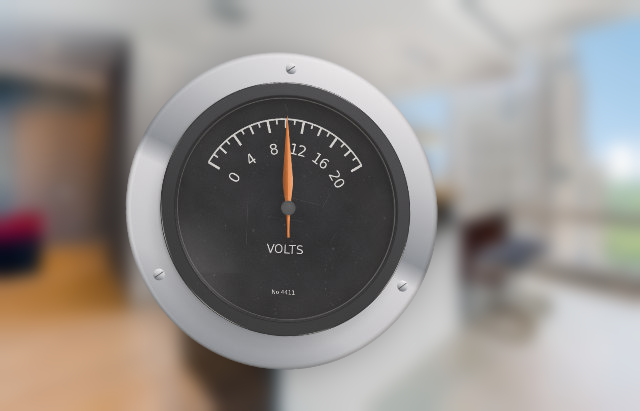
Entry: 10 V
